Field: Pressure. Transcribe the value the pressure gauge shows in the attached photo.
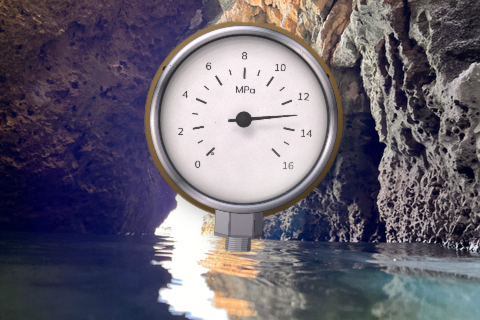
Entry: 13 MPa
